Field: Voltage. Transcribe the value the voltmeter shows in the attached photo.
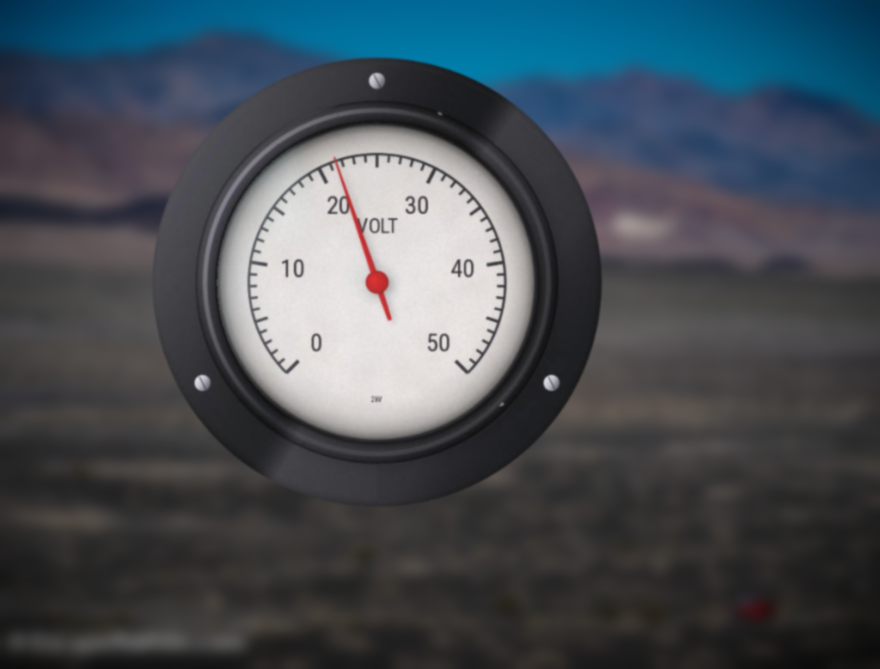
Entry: 21.5 V
